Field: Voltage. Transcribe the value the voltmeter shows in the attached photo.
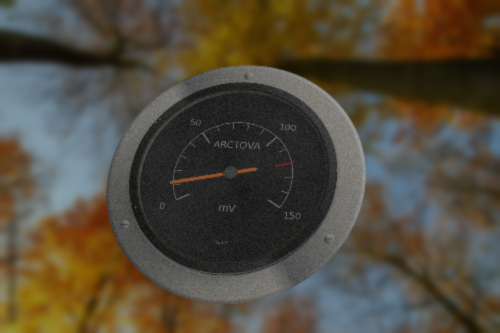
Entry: 10 mV
